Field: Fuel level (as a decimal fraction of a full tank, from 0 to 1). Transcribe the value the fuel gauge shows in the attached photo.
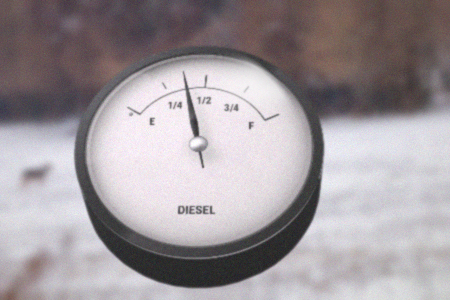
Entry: 0.375
